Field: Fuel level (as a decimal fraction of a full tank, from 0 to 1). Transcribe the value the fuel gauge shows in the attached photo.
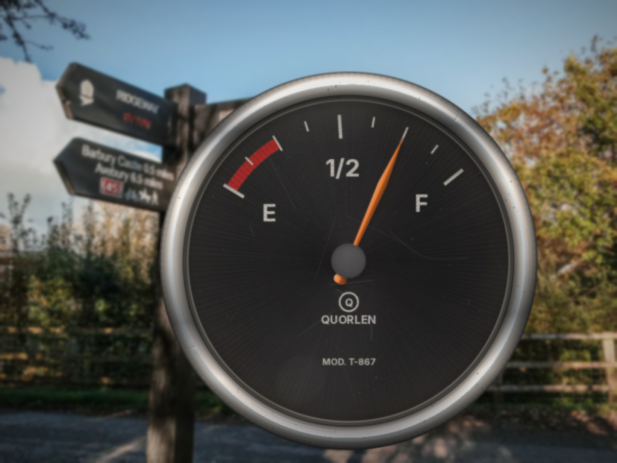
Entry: 0.75
